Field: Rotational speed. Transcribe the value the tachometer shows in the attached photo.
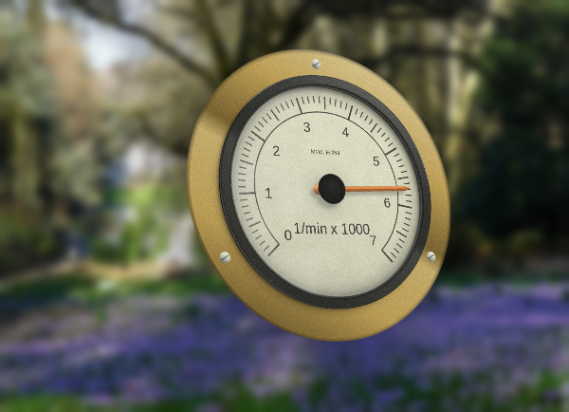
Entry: 5700 rpm
